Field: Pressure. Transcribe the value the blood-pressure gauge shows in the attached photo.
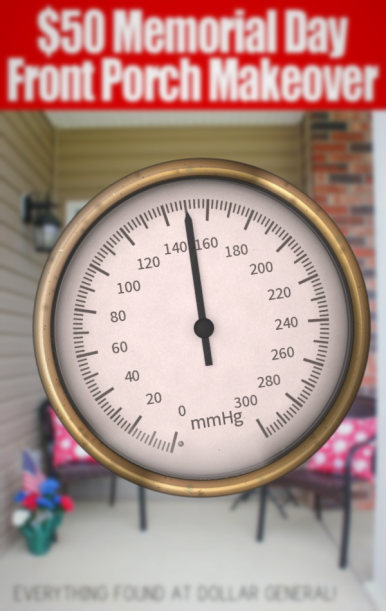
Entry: 150 mmHg
